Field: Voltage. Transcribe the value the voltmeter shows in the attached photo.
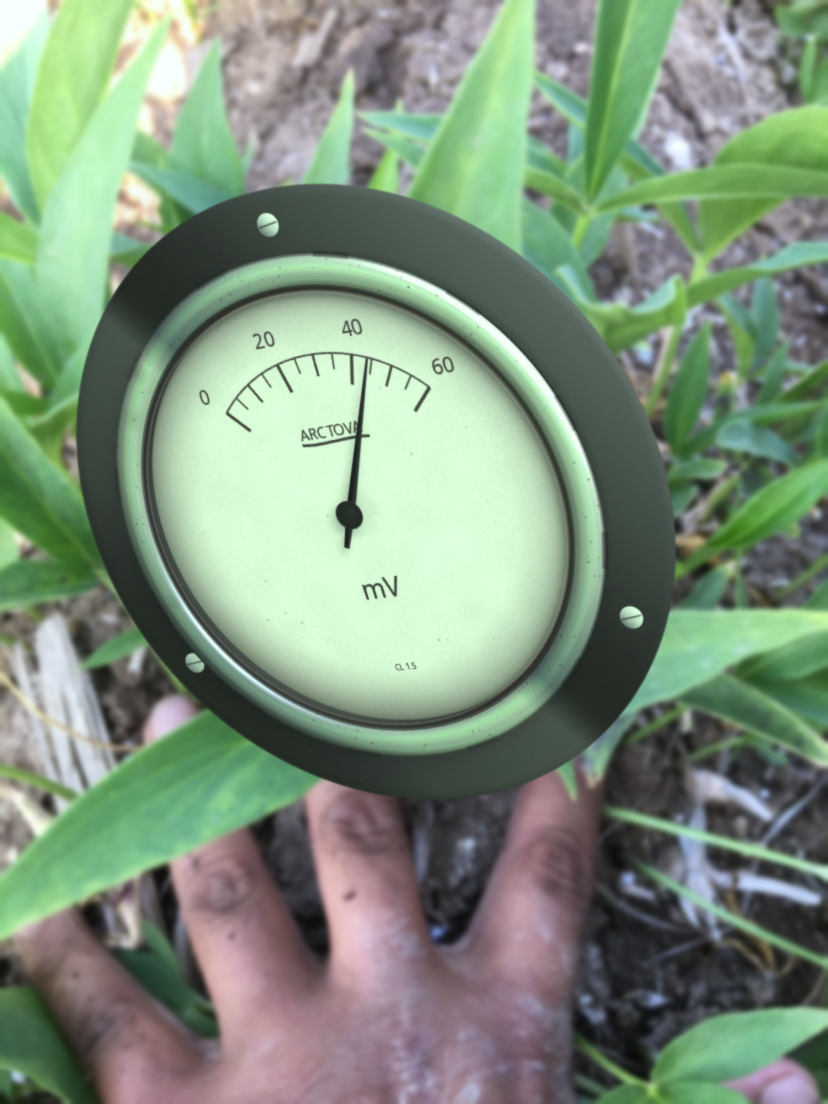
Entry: 45 mV
